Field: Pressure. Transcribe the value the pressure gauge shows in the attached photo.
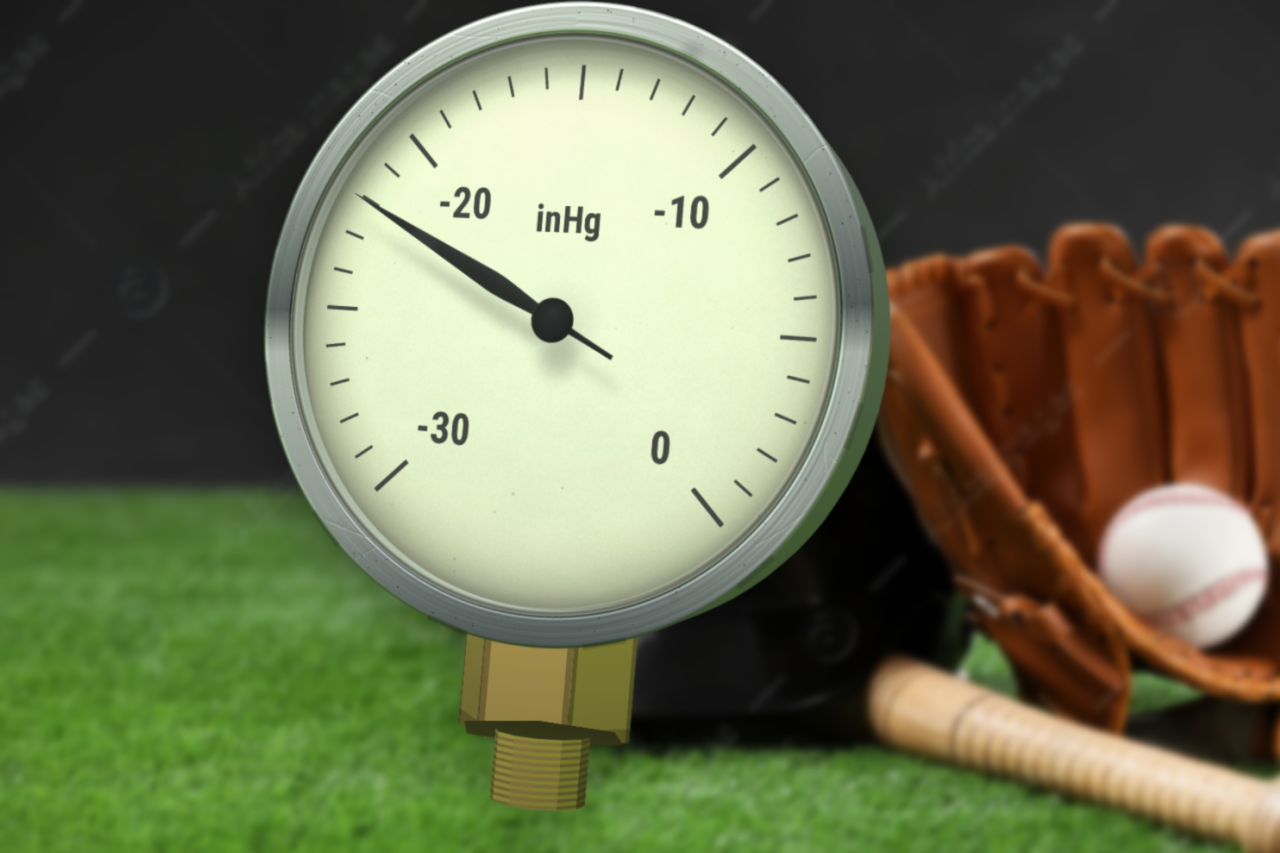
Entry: -22 inHg
